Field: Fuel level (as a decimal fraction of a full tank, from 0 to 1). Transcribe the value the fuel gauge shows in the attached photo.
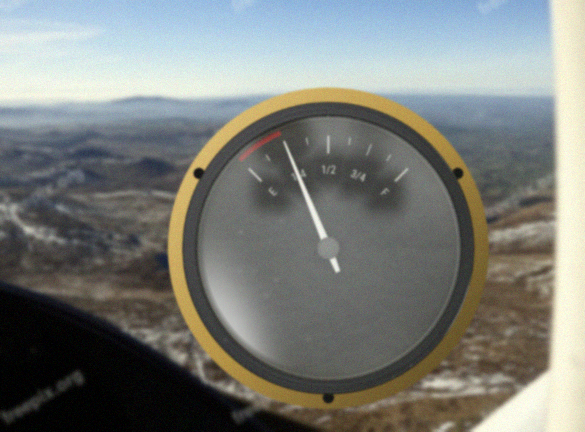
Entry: 0.25
